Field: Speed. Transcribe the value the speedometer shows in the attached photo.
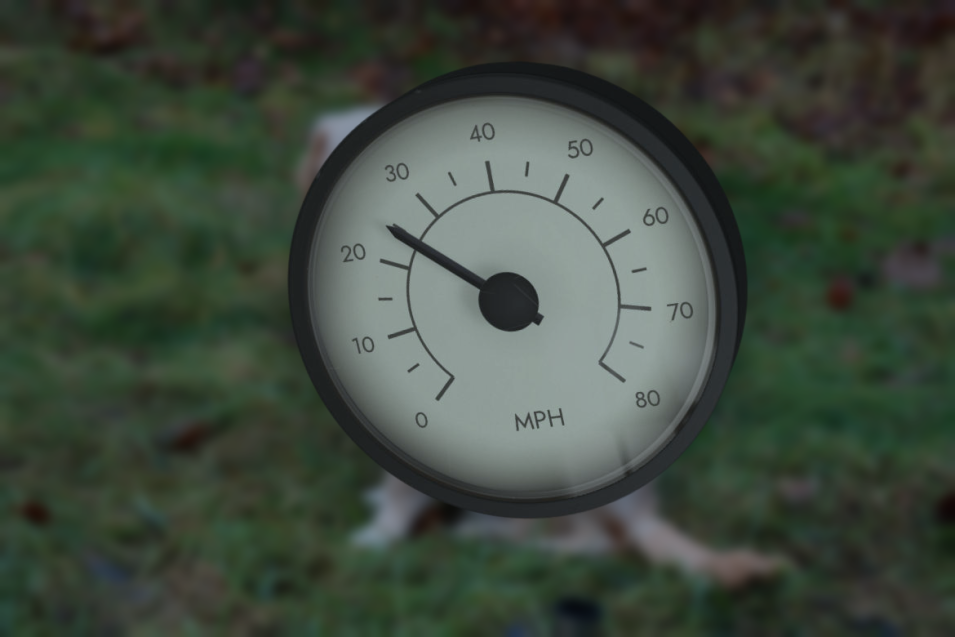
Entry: 25 mph
